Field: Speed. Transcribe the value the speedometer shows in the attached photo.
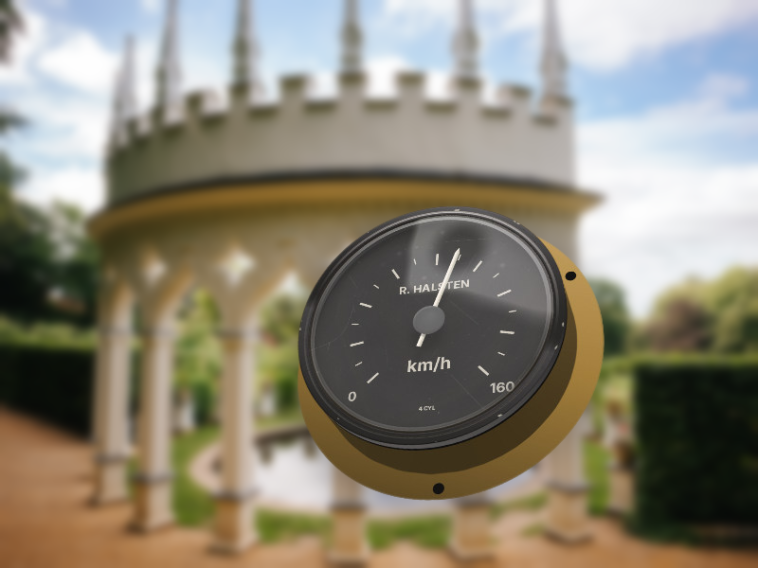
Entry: 90 km/h
